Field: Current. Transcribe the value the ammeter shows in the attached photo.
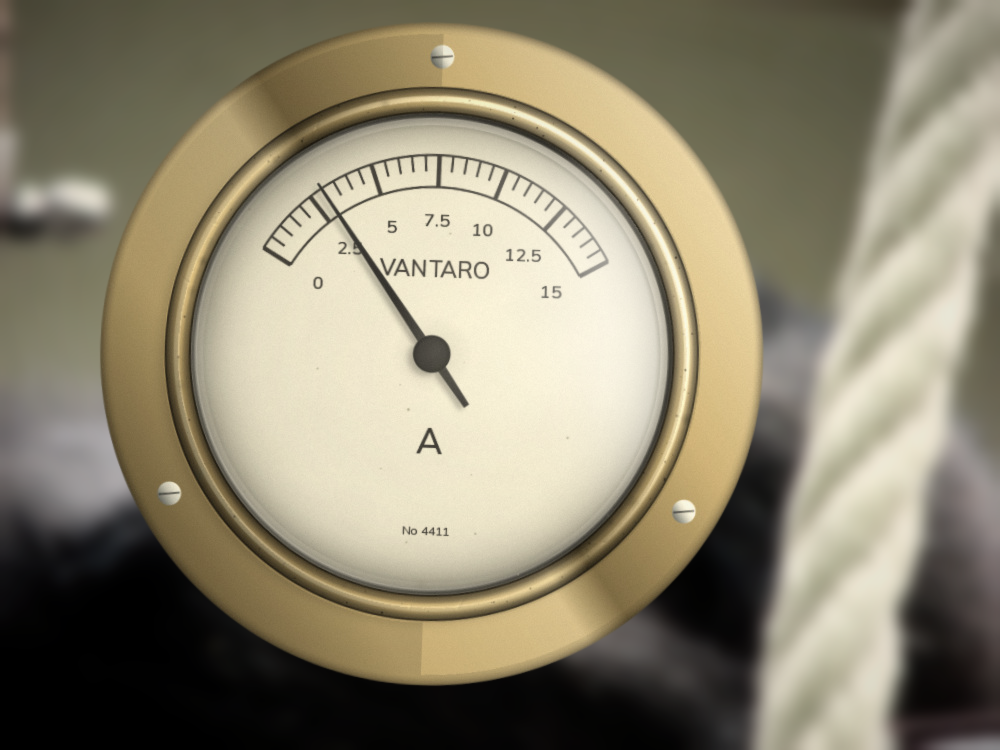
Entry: 3 A
